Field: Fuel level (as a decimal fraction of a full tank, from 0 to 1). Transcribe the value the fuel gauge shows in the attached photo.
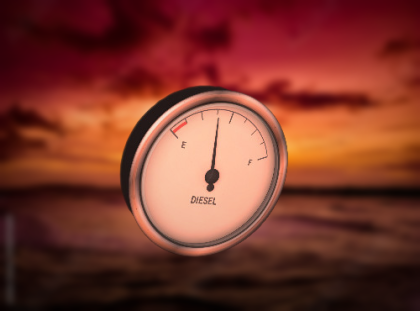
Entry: 0.375
